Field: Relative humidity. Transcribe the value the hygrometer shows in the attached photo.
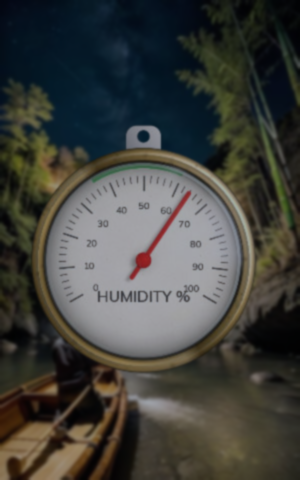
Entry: 64 %
